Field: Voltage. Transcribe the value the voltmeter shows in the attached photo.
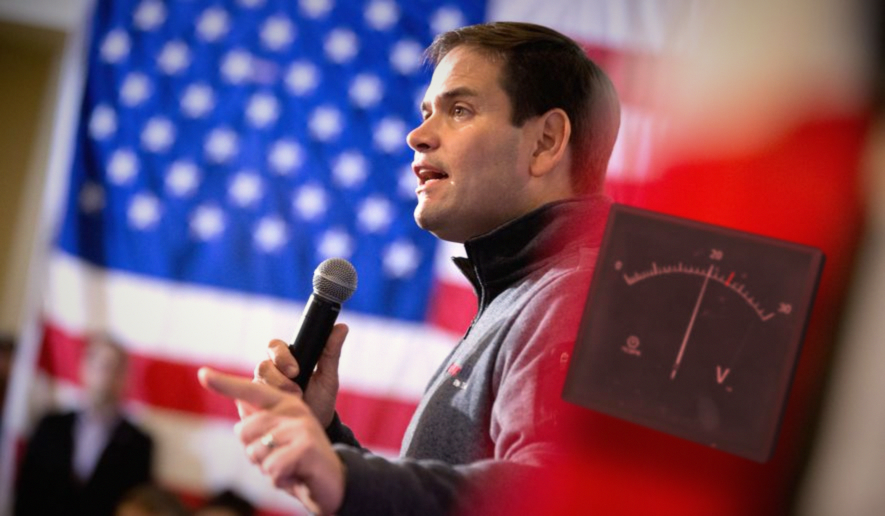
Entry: 20 V
